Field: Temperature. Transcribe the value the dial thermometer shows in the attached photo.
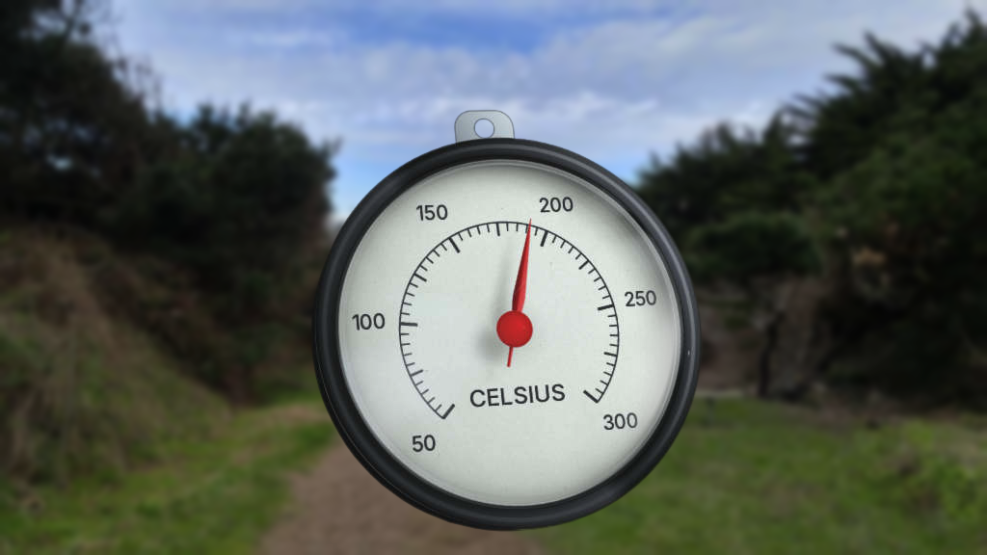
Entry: 190 °C
